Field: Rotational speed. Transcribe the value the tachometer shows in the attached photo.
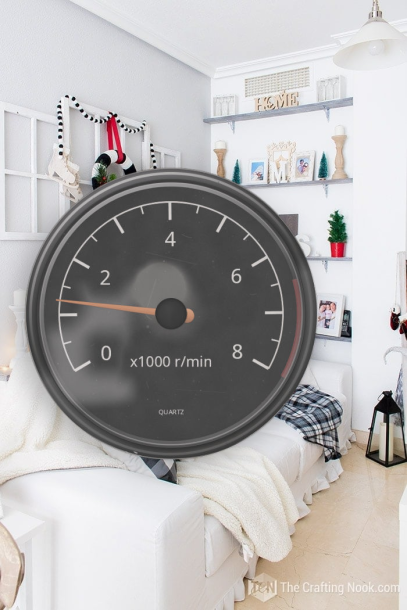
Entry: 1250 rpm
